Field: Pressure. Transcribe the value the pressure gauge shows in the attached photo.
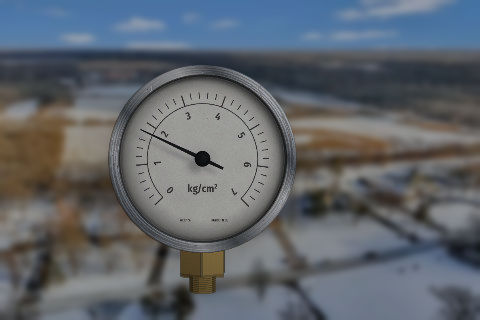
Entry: 1.8 kg/cm²
